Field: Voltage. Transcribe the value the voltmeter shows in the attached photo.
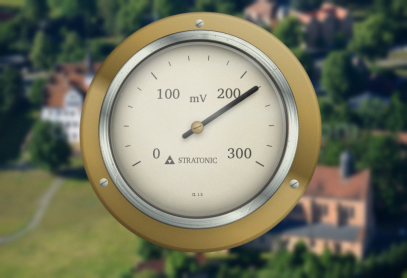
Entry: 220 mV
